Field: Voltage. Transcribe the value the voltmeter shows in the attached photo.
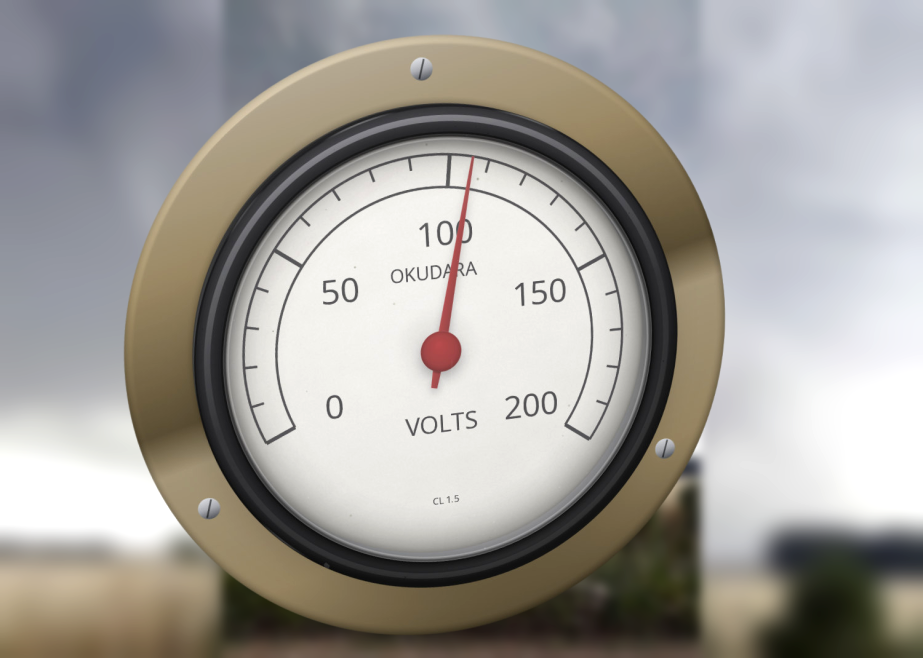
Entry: 105 V
